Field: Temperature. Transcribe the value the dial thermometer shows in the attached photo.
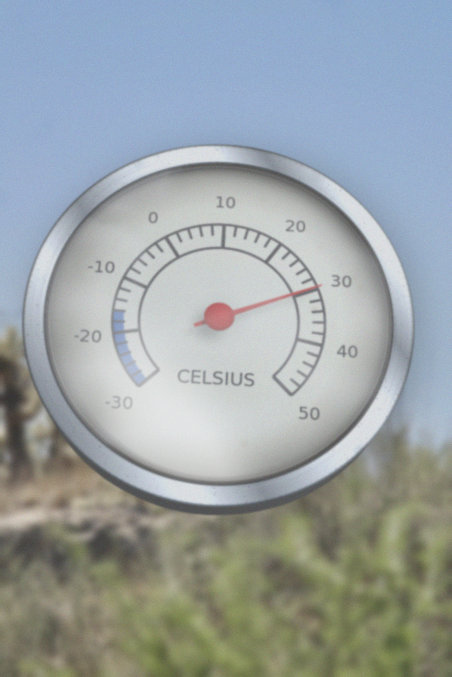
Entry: 30 °C
